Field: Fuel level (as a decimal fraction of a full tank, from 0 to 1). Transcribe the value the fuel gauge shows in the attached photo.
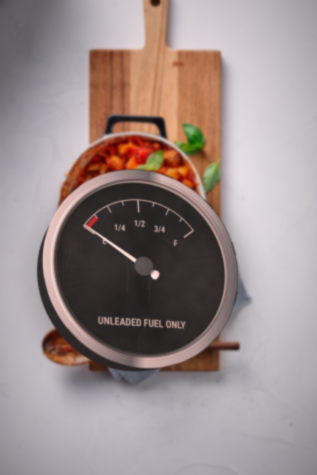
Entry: 0
